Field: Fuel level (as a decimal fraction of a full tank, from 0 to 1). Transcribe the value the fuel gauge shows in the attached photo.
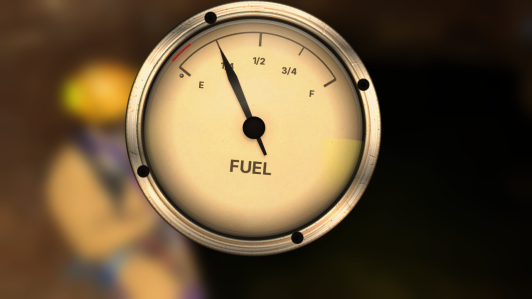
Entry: 0.25
